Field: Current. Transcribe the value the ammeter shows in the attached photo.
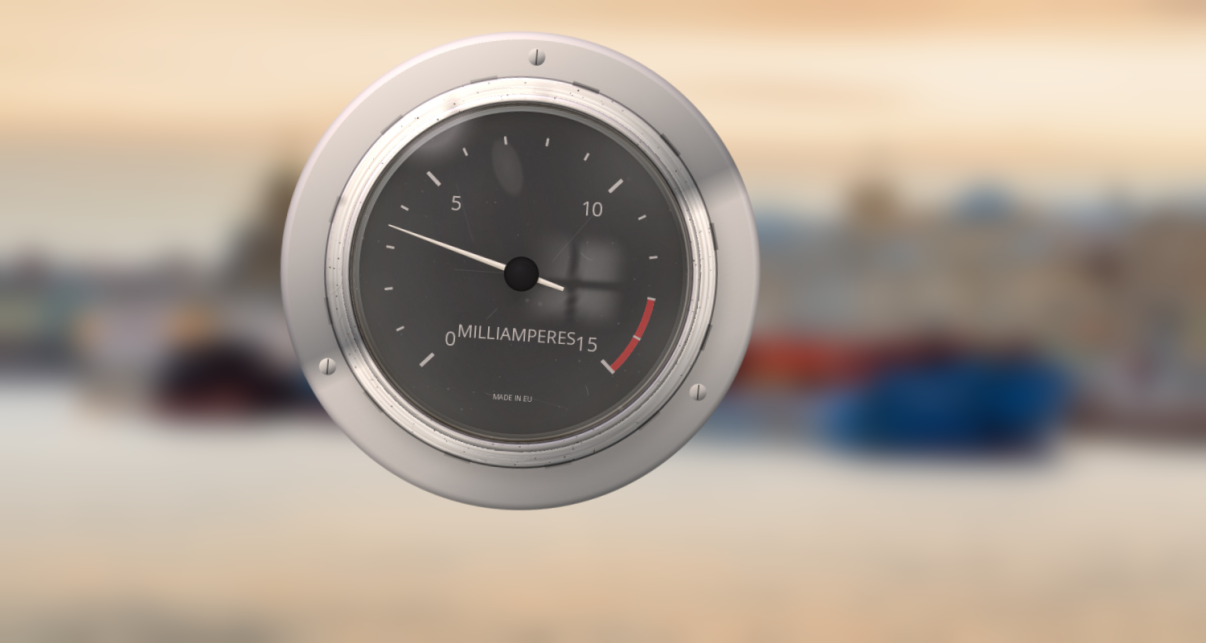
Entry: 3.5 mA
